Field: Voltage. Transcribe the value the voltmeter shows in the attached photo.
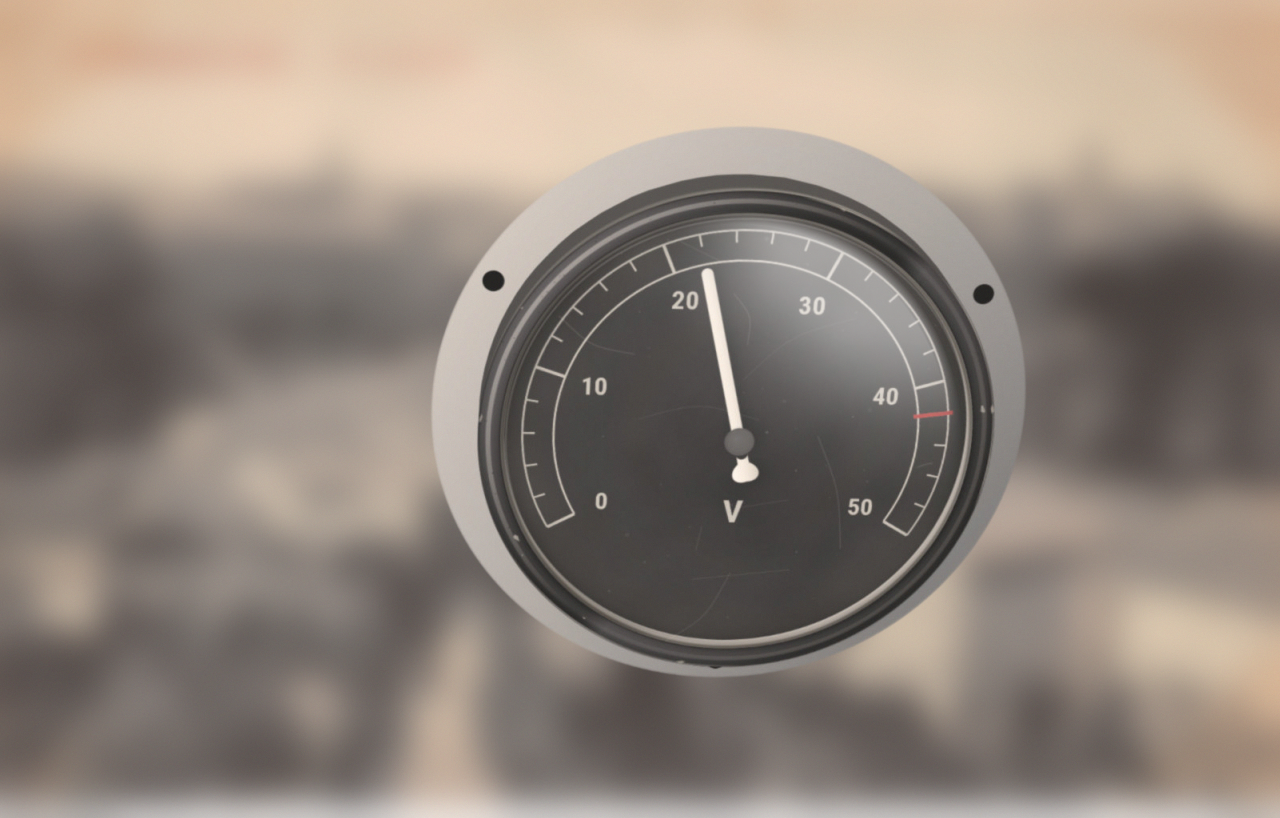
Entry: 22 V
